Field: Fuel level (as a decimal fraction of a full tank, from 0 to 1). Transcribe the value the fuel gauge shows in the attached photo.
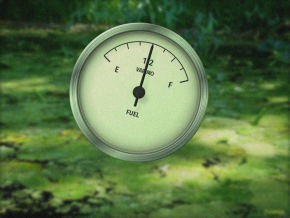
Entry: 0.5
